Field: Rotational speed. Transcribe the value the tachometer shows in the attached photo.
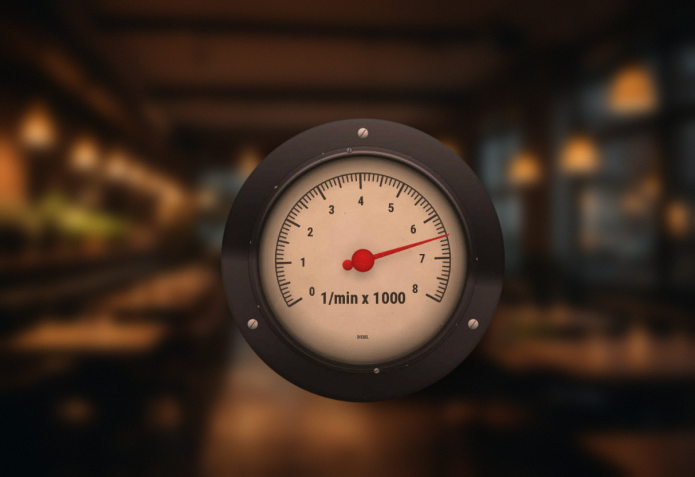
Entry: 6500 rpm
